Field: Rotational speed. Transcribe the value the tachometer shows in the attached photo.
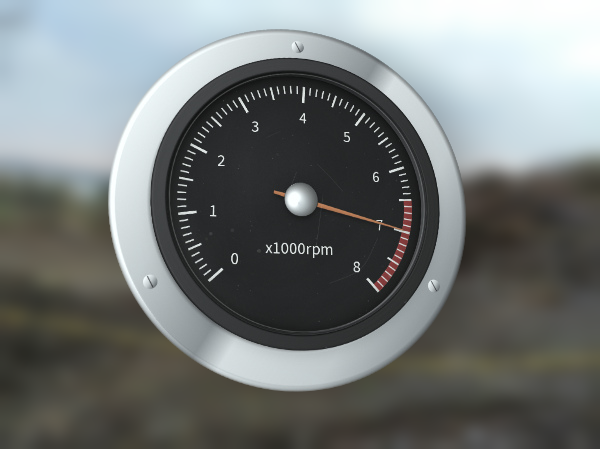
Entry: 7000 rpm
